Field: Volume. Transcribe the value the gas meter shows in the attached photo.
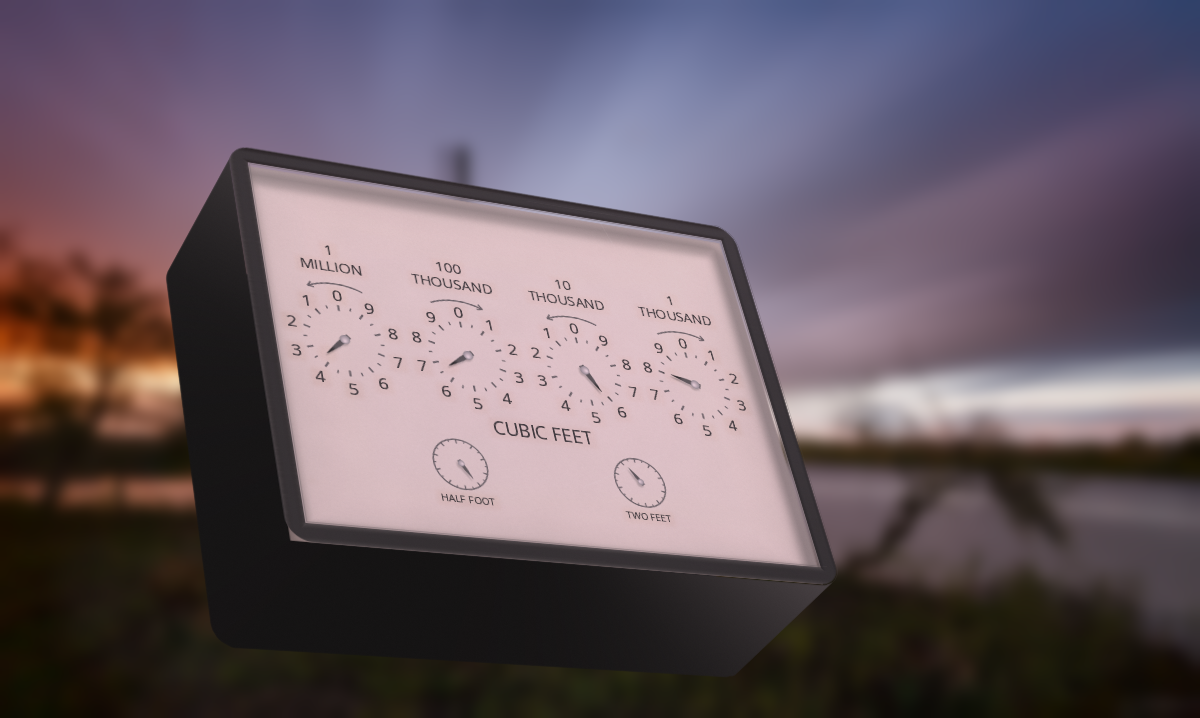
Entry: 365800 ft³
